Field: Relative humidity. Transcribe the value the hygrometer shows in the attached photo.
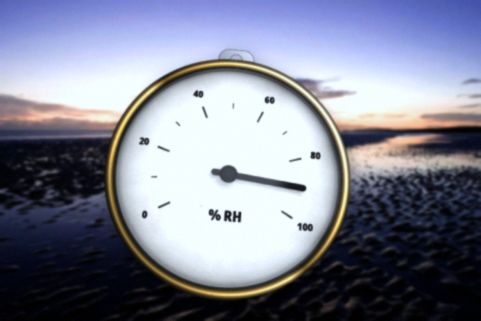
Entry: 90 %
